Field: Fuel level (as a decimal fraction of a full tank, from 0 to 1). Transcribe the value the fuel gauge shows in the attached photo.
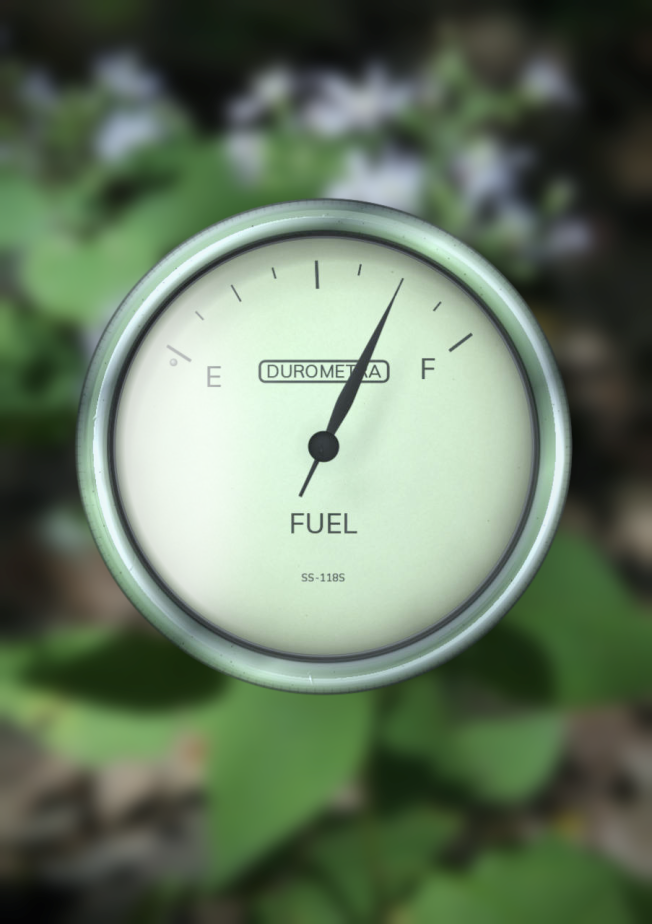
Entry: 0.75
